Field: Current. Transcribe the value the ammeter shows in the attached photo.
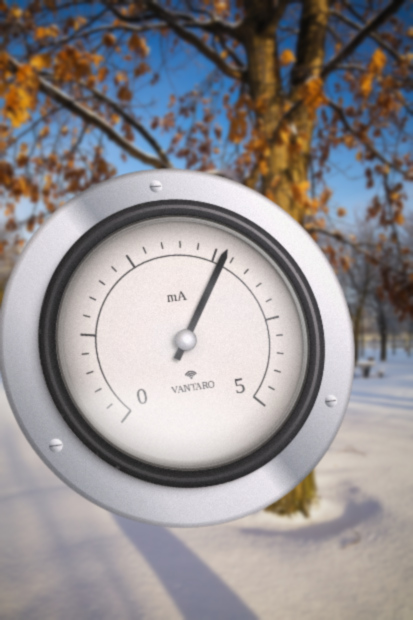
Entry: 3.1 mA
